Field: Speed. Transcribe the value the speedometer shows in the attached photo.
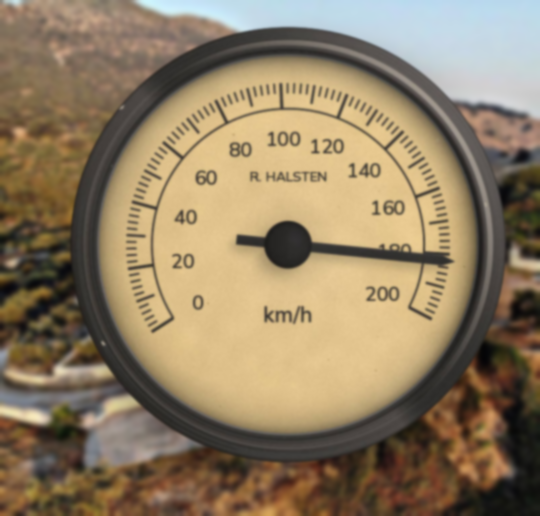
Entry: 182 km/h
